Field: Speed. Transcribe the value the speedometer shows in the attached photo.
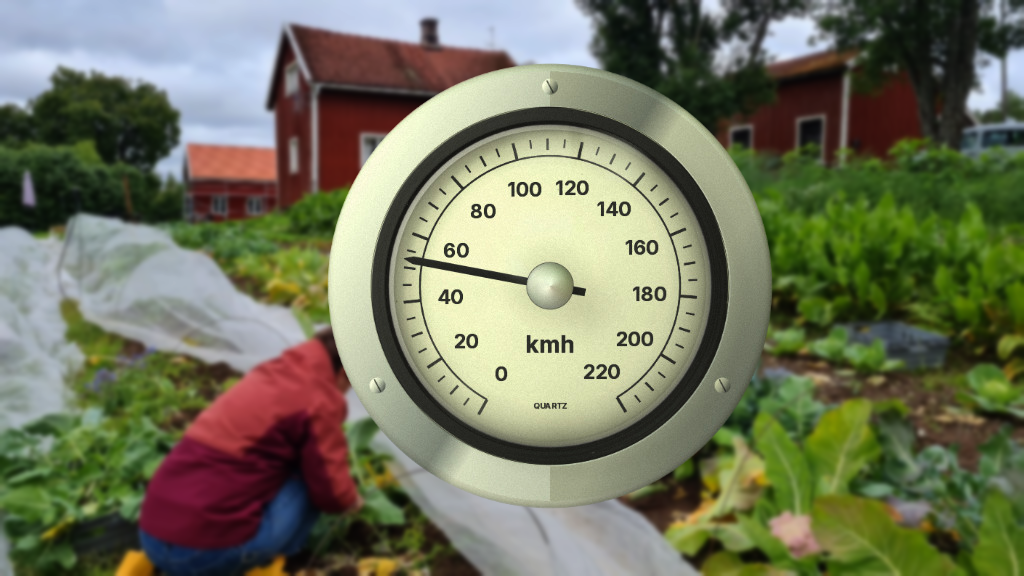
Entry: 52.5 km/h
